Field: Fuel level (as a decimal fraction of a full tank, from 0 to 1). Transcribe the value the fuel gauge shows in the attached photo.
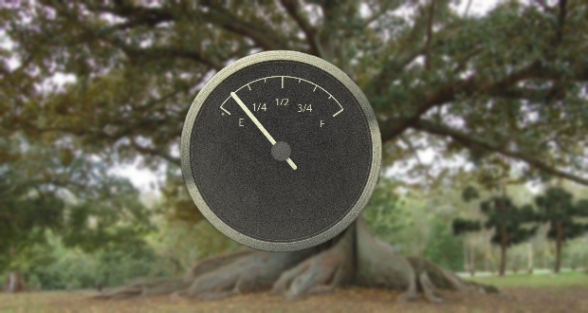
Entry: 0.125
